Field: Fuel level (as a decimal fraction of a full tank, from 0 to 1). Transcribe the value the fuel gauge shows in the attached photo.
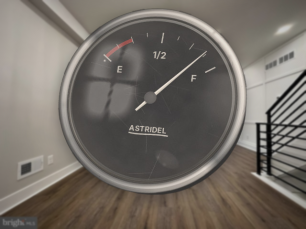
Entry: 0.875
